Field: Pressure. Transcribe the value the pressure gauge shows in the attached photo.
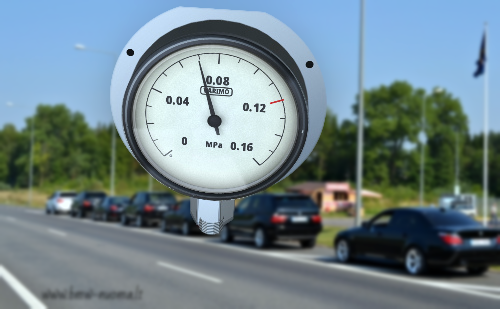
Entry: 0.07 MPa
